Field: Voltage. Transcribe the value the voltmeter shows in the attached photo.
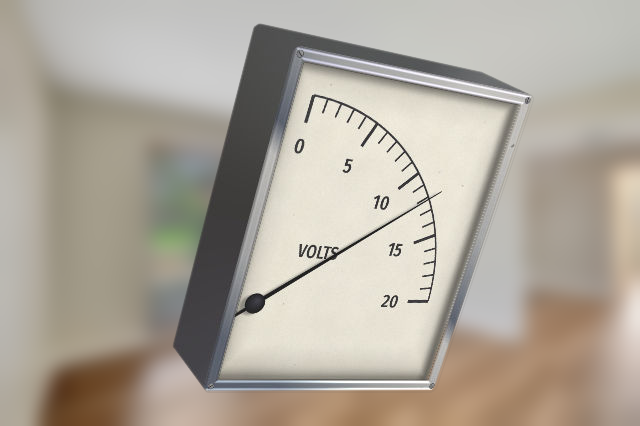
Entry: 12 V
